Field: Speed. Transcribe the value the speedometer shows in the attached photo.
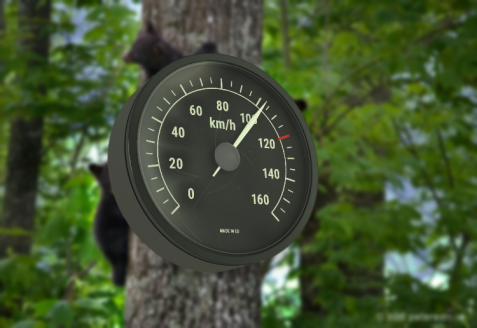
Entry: 102.5 km/h
